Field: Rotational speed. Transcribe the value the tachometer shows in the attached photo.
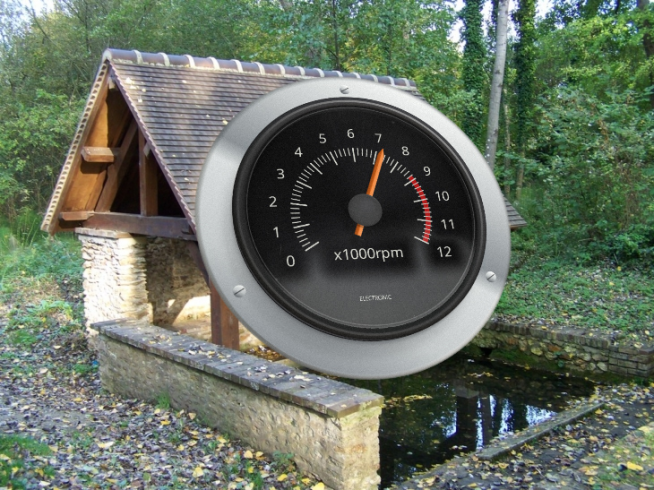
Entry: 7200 rpm
